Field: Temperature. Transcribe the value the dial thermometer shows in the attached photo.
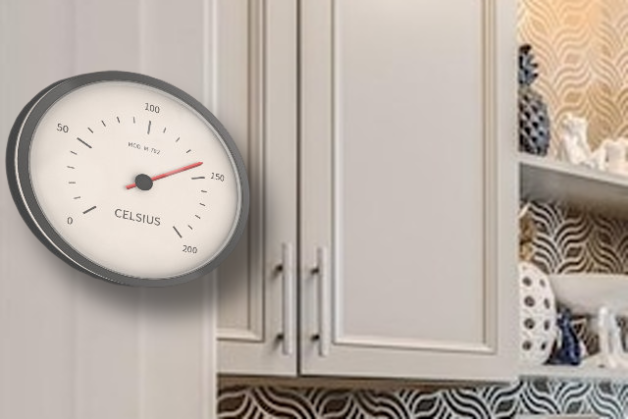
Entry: 140 °C
